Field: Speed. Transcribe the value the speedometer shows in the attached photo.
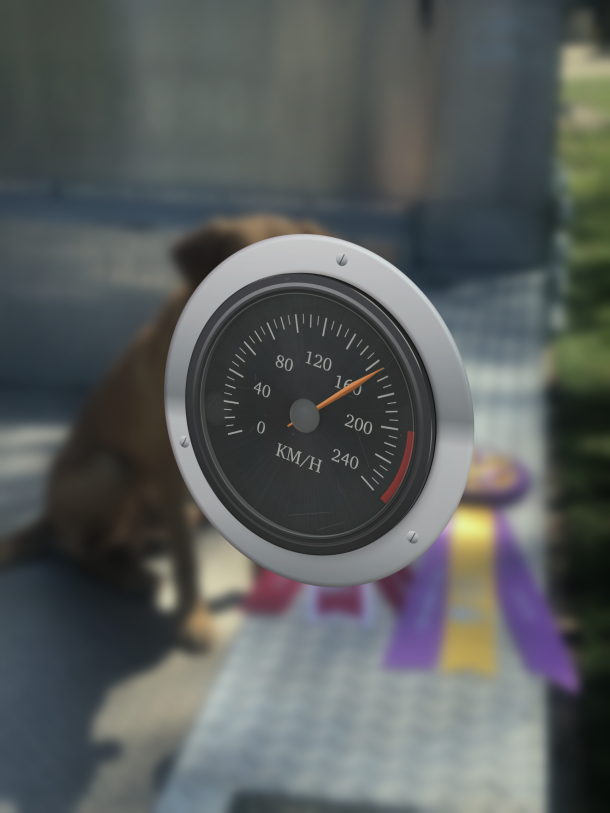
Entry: 165 km/h
